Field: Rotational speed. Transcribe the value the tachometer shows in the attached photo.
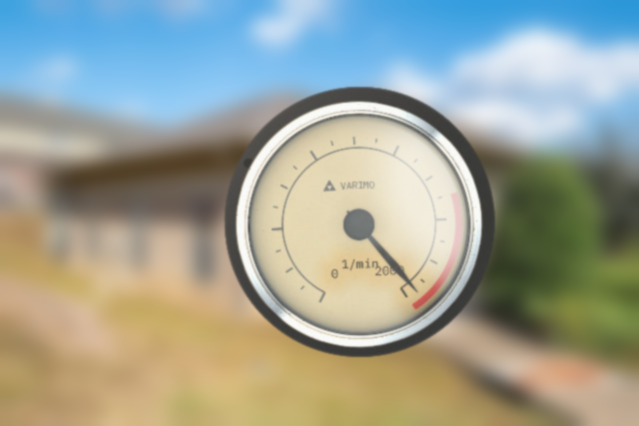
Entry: 1950 rpm
